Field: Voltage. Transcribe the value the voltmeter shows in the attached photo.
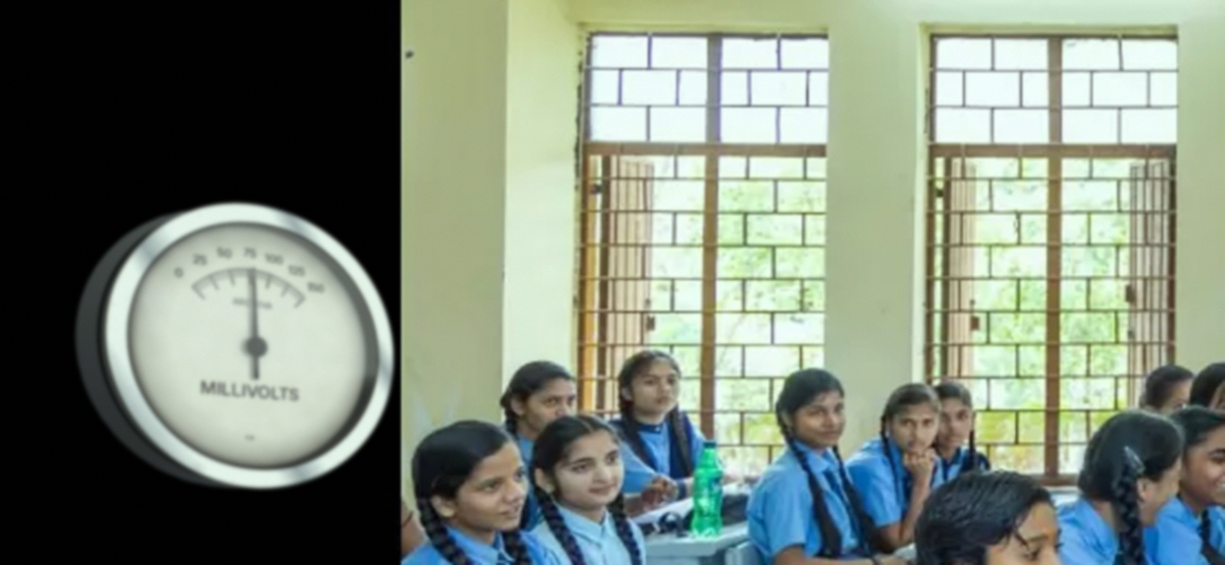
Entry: 75 mV
